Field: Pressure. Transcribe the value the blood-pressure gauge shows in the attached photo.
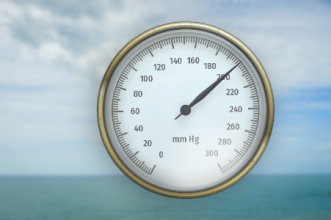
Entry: 200 mmHg
